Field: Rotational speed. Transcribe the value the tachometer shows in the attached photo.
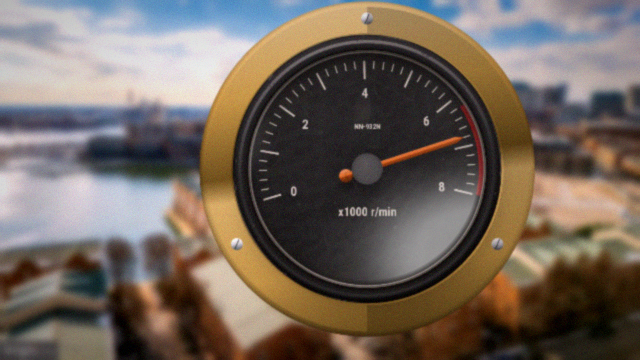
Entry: 6800 rpm
